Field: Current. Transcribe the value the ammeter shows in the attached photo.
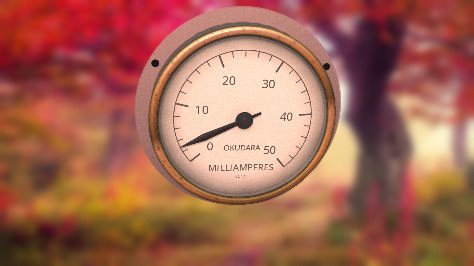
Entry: 3 mA
